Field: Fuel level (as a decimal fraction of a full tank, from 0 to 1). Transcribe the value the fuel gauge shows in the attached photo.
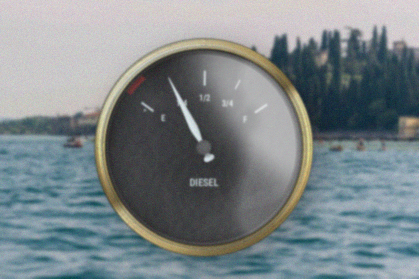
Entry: 0.25
